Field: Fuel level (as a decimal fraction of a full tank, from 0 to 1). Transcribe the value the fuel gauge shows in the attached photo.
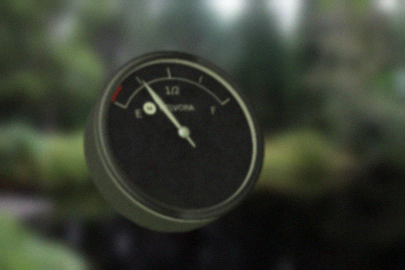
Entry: 0.25
